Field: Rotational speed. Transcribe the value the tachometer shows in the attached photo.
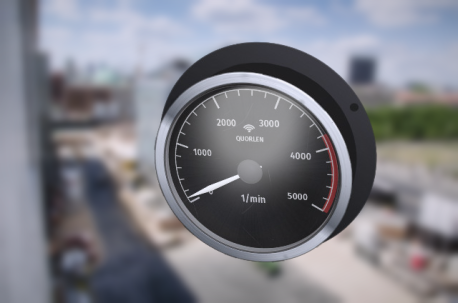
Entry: 100 rpm
